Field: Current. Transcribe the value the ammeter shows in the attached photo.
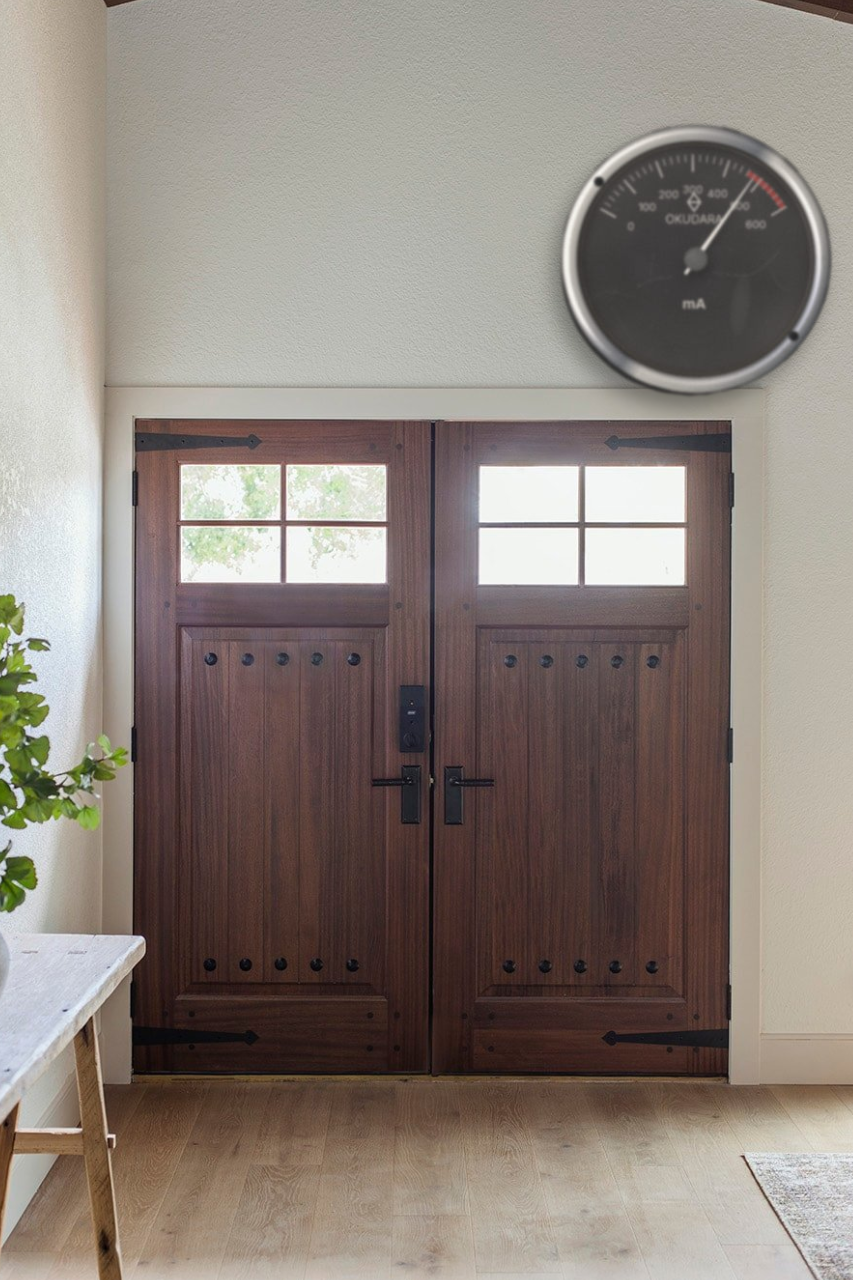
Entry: 480 mA
